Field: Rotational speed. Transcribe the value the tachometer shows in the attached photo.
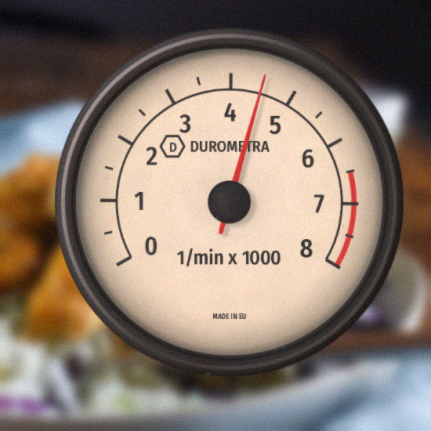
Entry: 4500 rpm
